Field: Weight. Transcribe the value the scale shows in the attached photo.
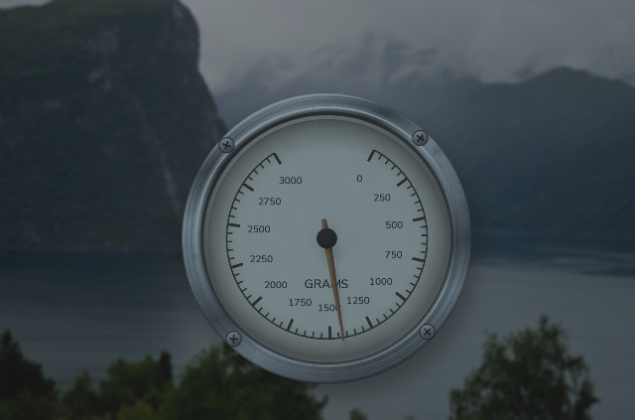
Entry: 1425 g
